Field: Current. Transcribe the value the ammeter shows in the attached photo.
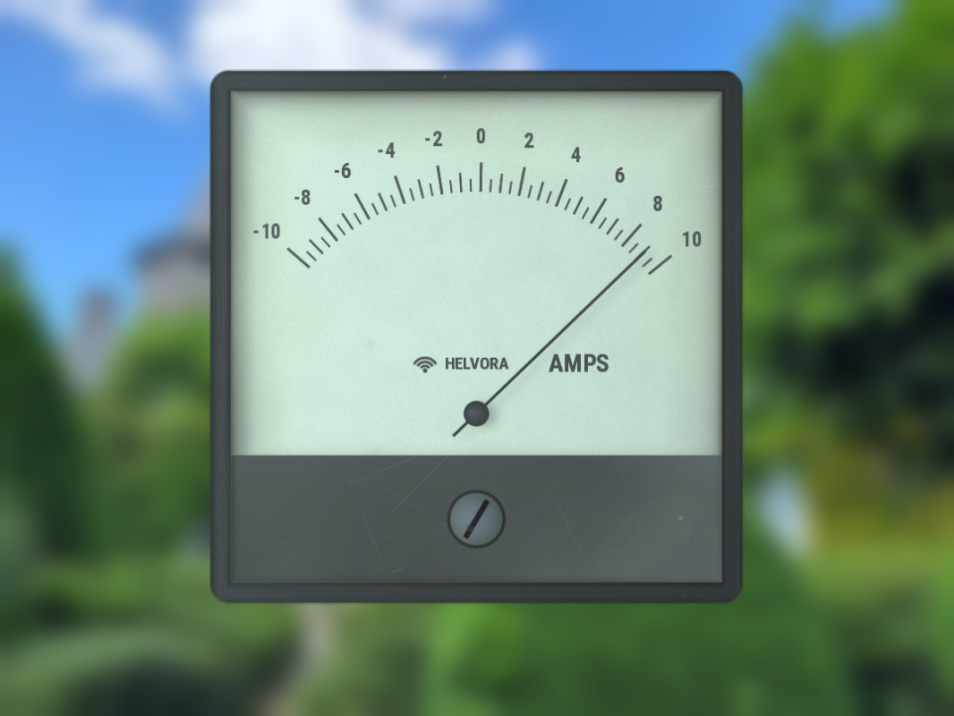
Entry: 9 A
